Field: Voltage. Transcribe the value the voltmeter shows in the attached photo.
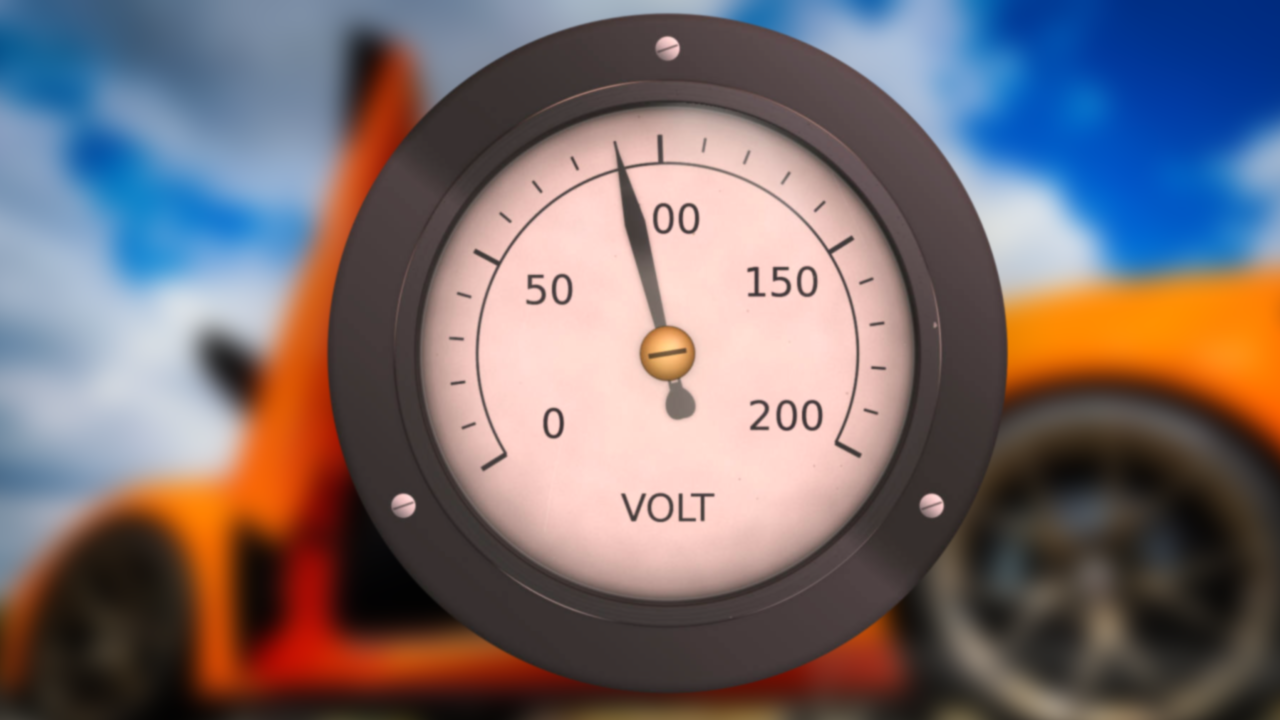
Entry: 90 V
